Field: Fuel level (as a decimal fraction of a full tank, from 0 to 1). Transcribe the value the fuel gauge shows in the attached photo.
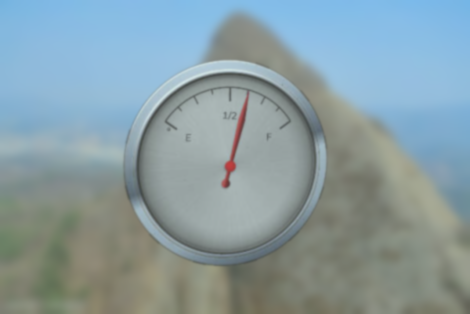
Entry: 0.625
